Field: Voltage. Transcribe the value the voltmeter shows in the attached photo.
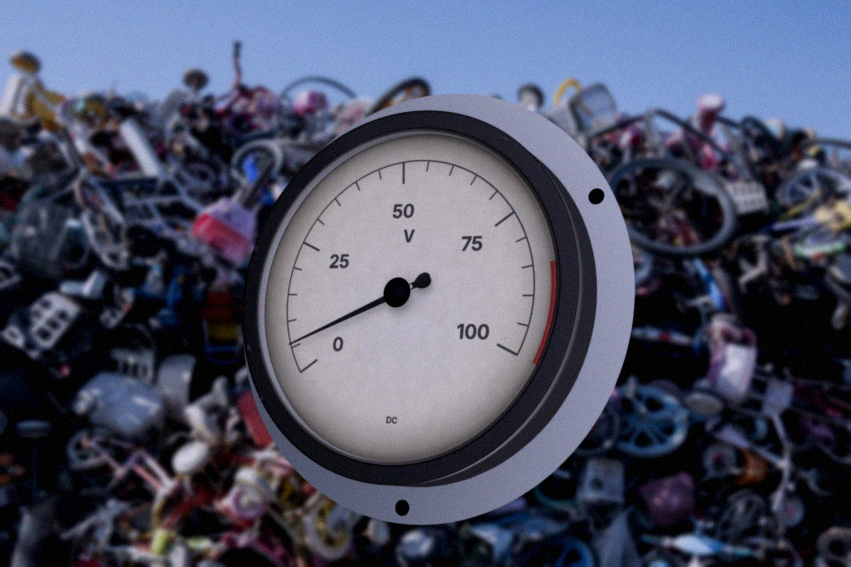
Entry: 5 V
